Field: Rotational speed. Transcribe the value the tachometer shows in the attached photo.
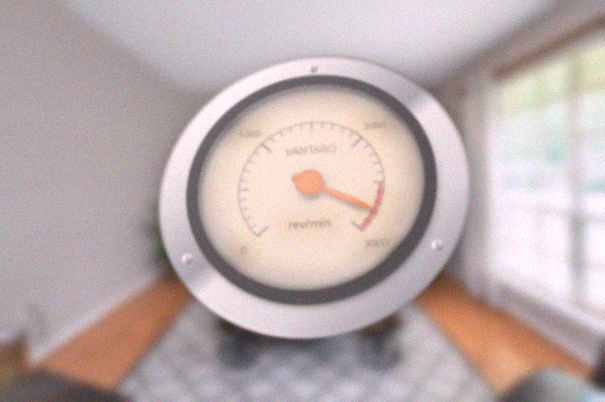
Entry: 2800 rpm
